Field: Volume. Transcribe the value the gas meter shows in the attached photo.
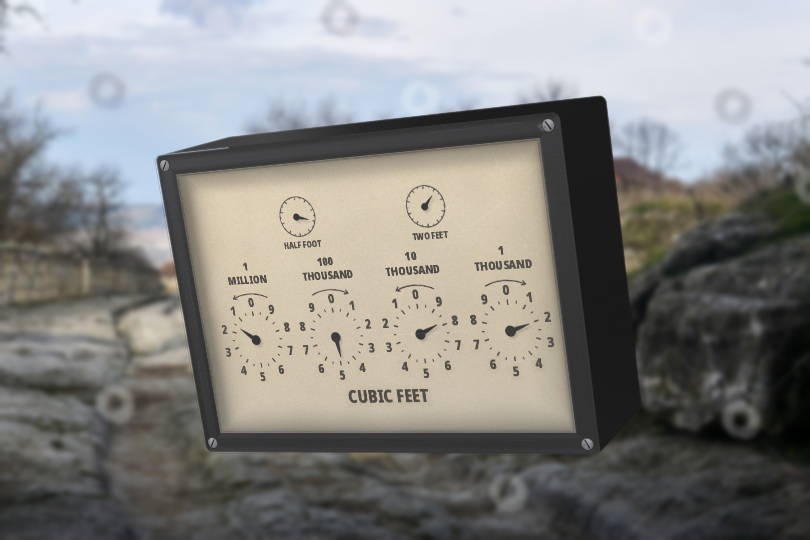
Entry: 148200 ft³
